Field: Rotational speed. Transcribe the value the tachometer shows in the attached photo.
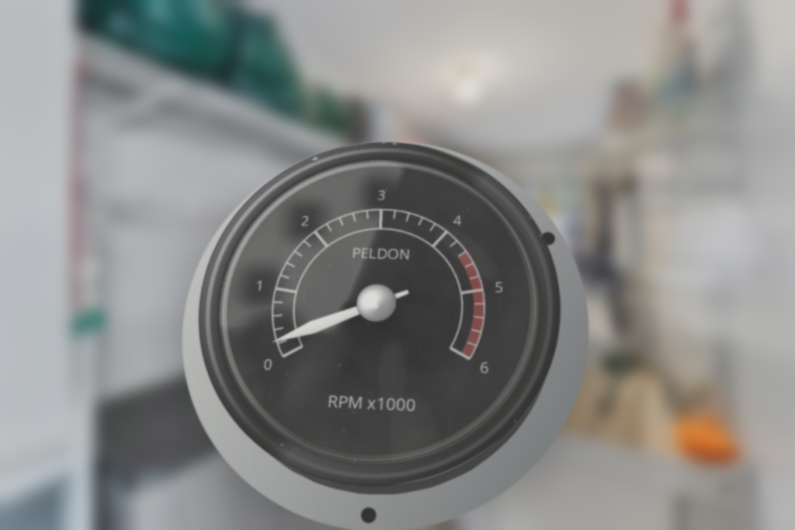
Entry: 200 rpm
